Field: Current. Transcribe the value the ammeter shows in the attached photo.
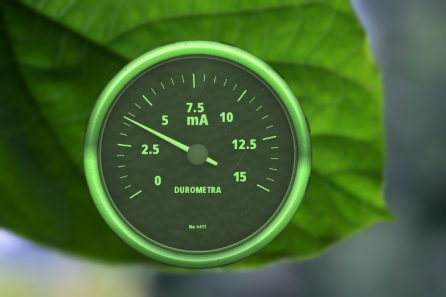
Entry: 3.75 mA
